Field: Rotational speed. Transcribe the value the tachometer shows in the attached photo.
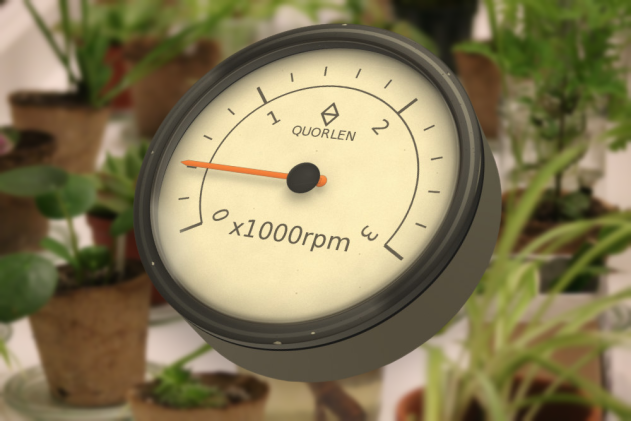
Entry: 400 rpm
